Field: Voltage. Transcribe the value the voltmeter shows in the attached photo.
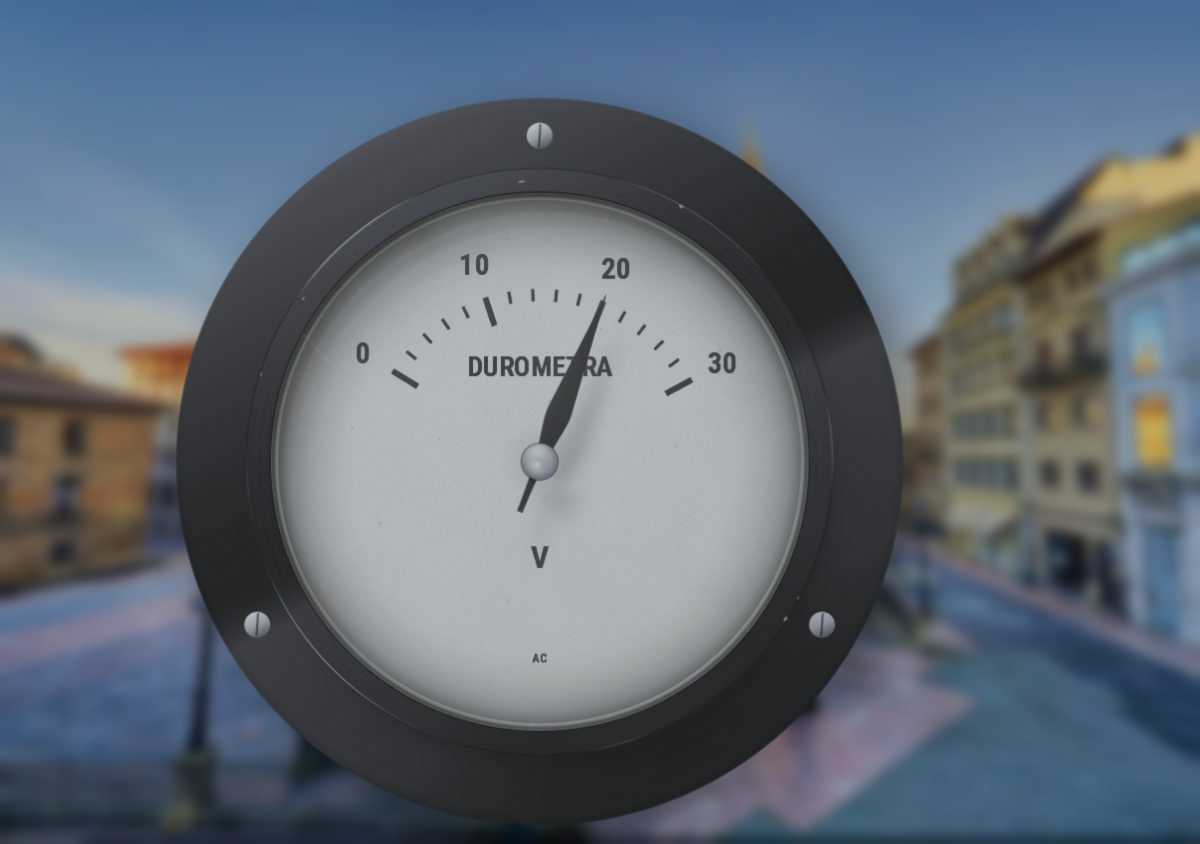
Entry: 20 V
